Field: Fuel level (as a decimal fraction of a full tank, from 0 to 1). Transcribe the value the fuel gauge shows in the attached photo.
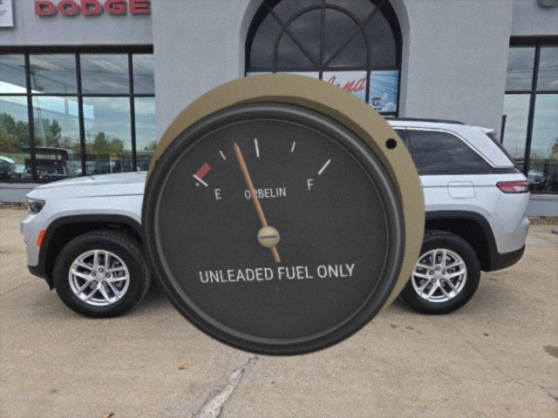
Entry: 0.375
